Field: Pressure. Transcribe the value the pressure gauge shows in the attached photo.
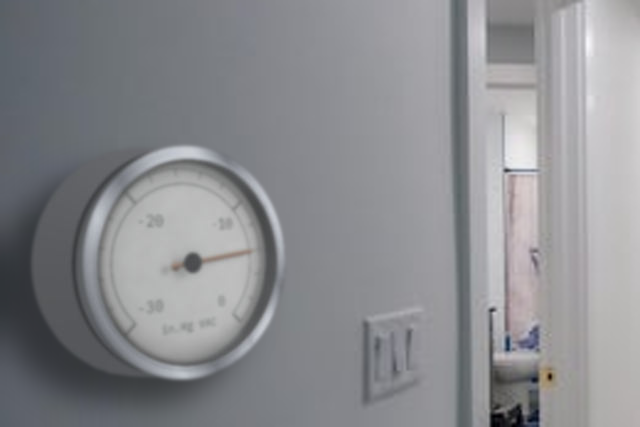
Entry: -6 inHg
